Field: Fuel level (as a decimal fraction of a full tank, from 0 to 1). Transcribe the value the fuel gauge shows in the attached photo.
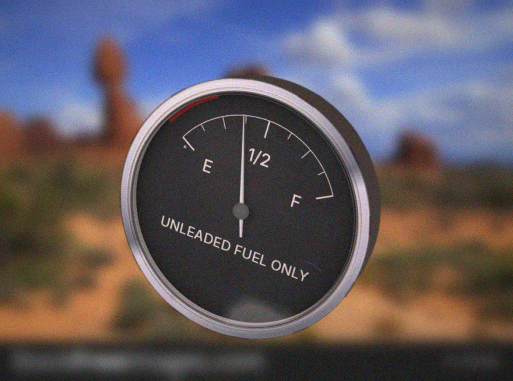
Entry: 0.375
